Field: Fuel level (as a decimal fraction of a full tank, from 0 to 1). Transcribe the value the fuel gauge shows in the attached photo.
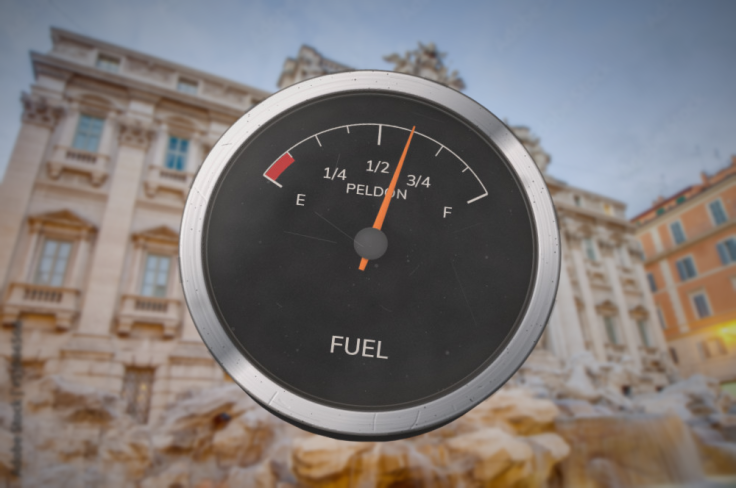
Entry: 0.625
